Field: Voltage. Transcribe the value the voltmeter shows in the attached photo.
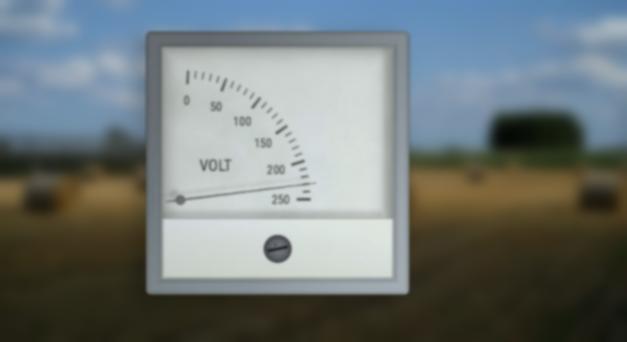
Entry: 230 V
